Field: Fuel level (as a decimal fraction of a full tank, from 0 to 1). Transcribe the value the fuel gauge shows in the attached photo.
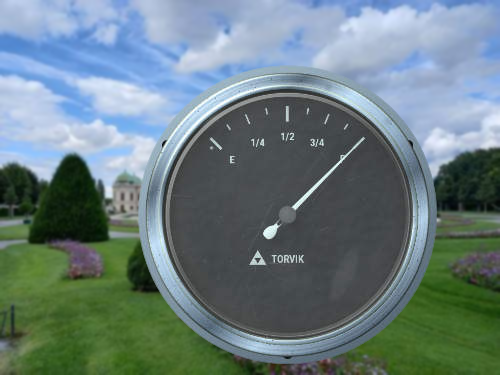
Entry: 1
